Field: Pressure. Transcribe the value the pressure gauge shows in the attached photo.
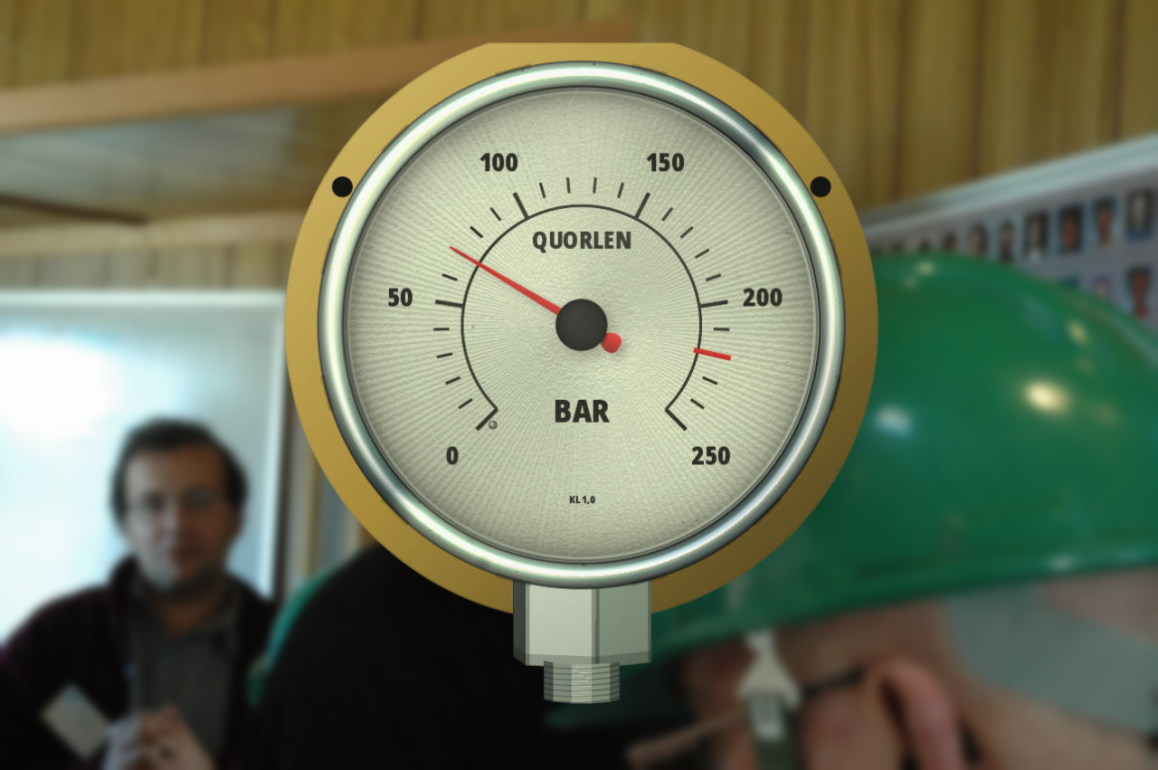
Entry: 70 bar
